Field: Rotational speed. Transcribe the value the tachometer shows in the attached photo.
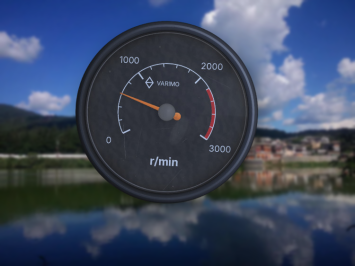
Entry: 600 rpm
